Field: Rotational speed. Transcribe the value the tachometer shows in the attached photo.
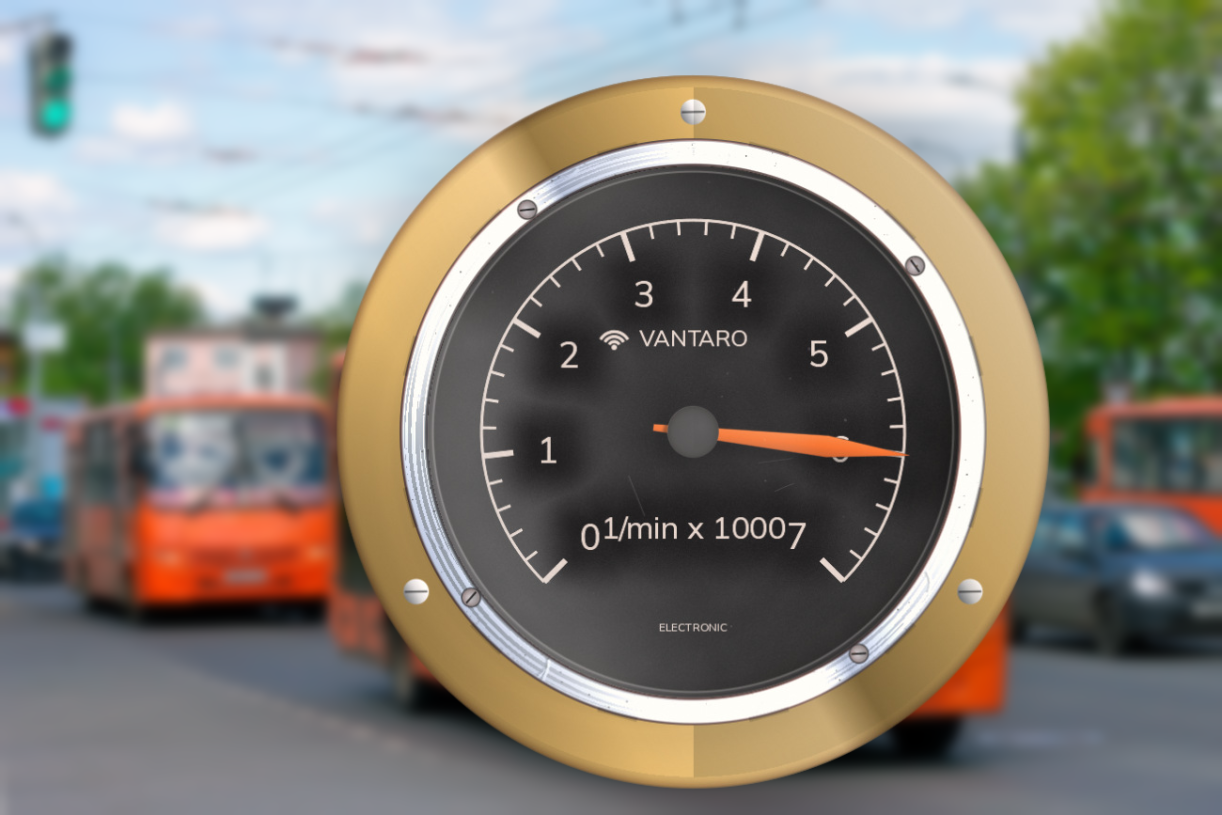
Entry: 6000 rpm
